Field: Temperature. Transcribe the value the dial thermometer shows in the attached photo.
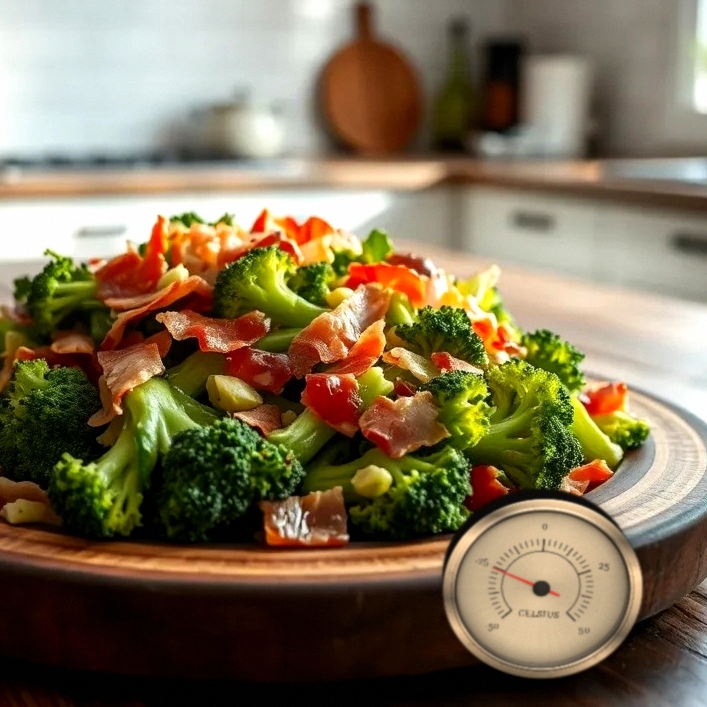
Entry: -25 °C
